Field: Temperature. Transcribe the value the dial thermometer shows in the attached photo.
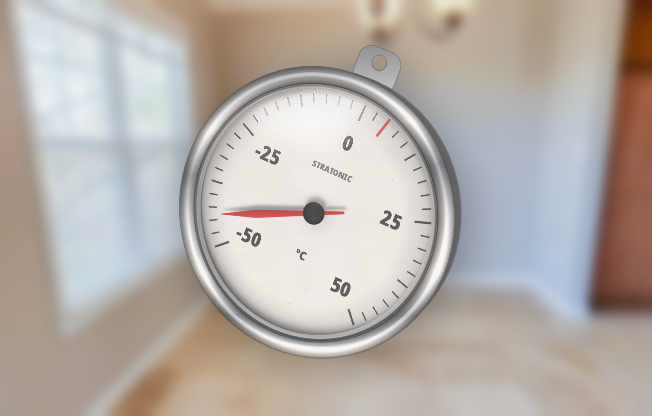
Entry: -43.75 °C
